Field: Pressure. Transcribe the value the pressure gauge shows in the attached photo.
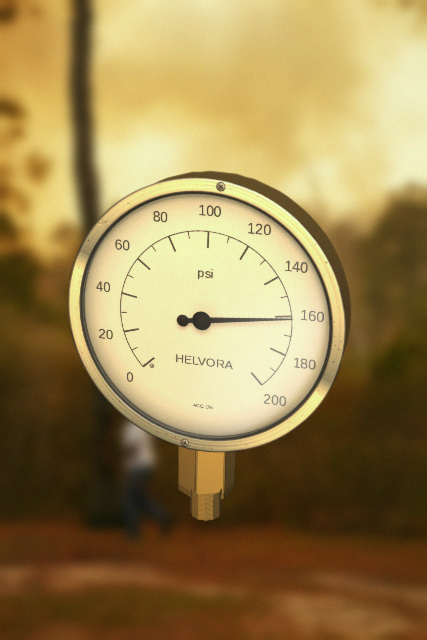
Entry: 160 psi
